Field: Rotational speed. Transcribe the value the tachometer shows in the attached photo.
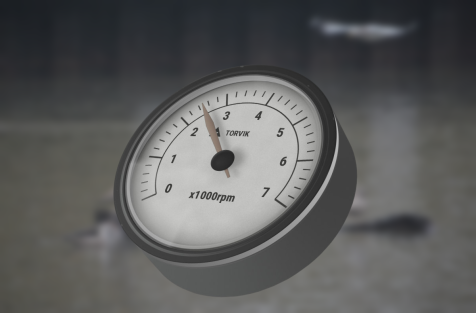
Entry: 2500 rpm
